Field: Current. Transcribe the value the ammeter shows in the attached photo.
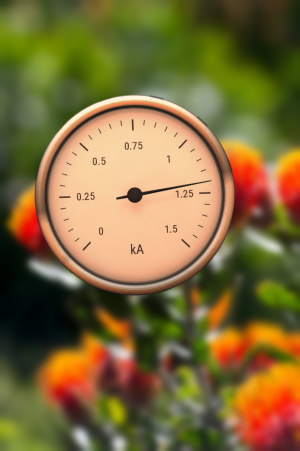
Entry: 1.2 kA
